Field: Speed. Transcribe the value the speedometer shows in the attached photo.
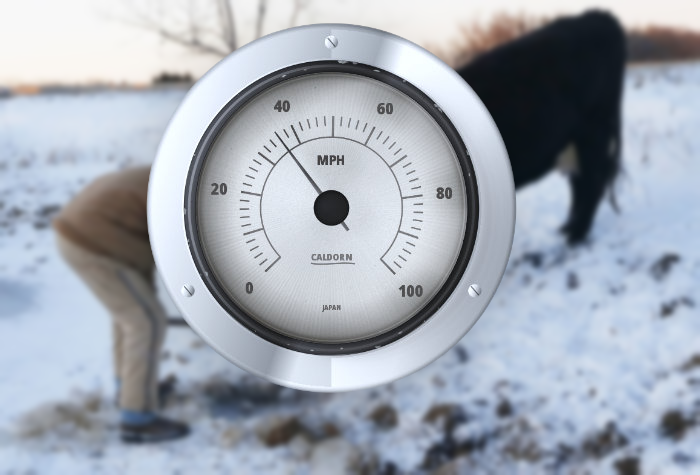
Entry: 36 mph
